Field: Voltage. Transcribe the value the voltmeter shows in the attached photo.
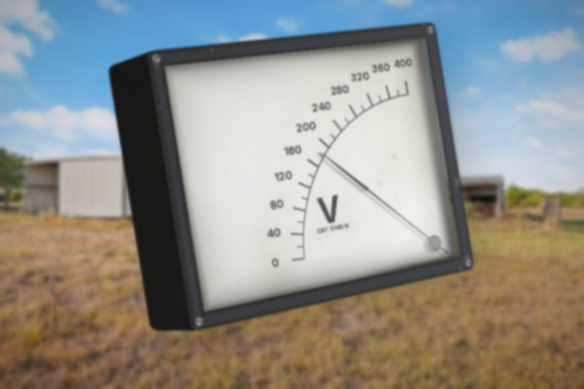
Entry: 180 V
